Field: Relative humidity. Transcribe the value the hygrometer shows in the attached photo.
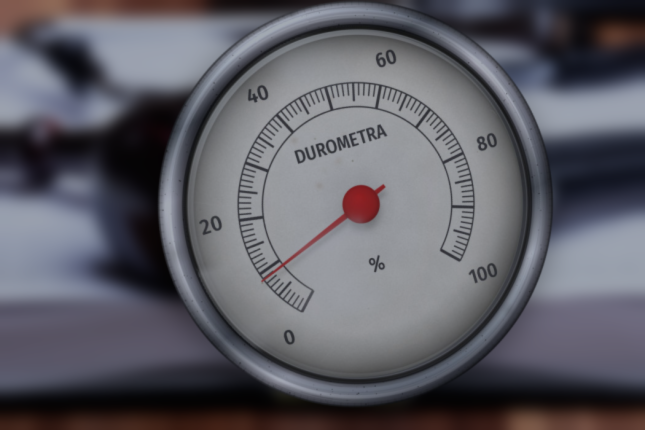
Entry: 9 %
